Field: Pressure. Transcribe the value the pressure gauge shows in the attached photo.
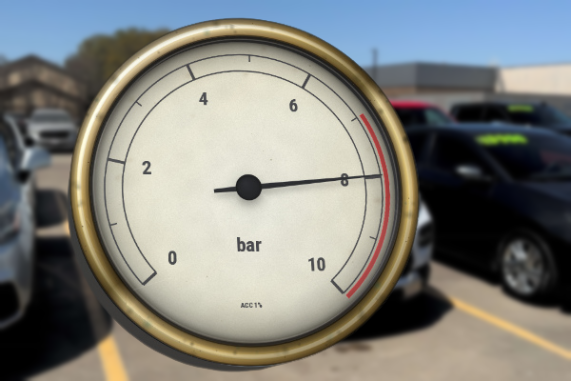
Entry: 8 bar
